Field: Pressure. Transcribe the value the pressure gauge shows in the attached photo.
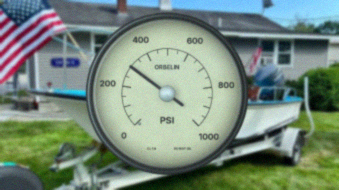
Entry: 300 psi
